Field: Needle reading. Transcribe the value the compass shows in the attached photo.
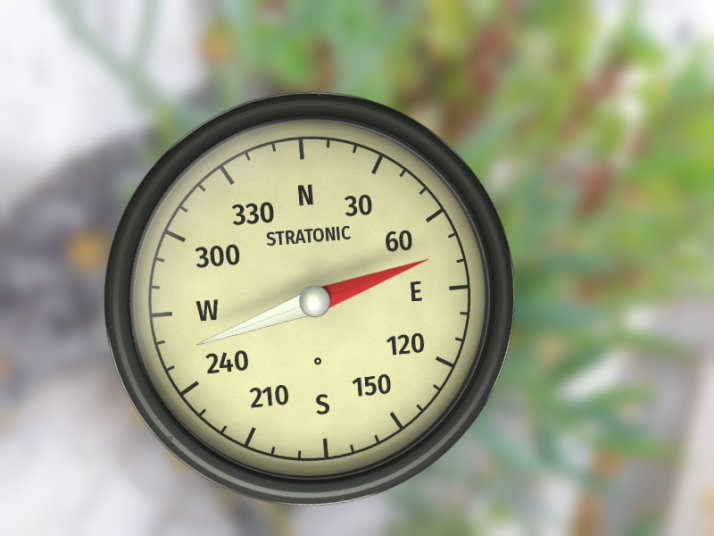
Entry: 75 °
